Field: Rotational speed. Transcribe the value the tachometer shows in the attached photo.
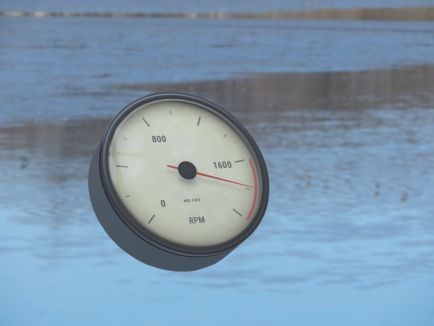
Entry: 1800 rpm
